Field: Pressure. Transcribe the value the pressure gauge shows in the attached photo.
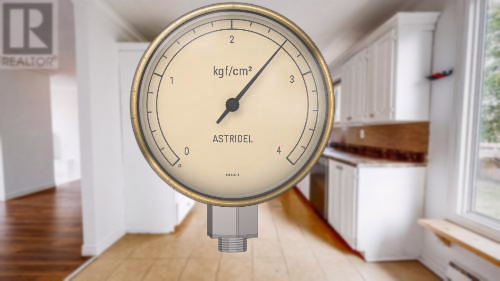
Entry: 2.6 kg/cm²
